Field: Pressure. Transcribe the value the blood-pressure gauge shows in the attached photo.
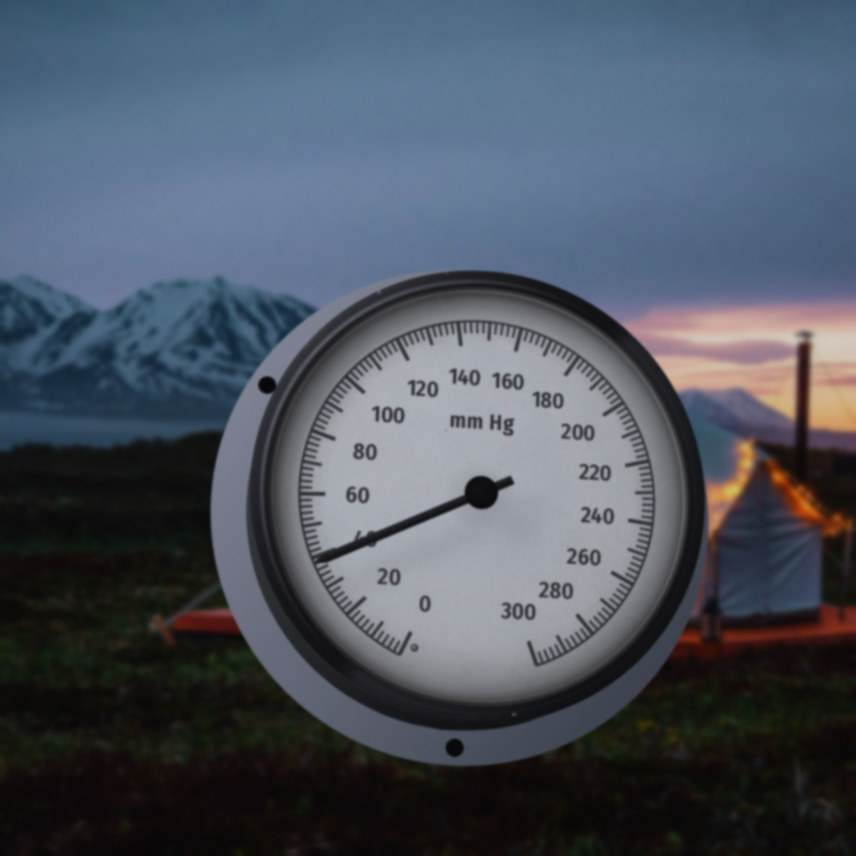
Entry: 38 mmHg
